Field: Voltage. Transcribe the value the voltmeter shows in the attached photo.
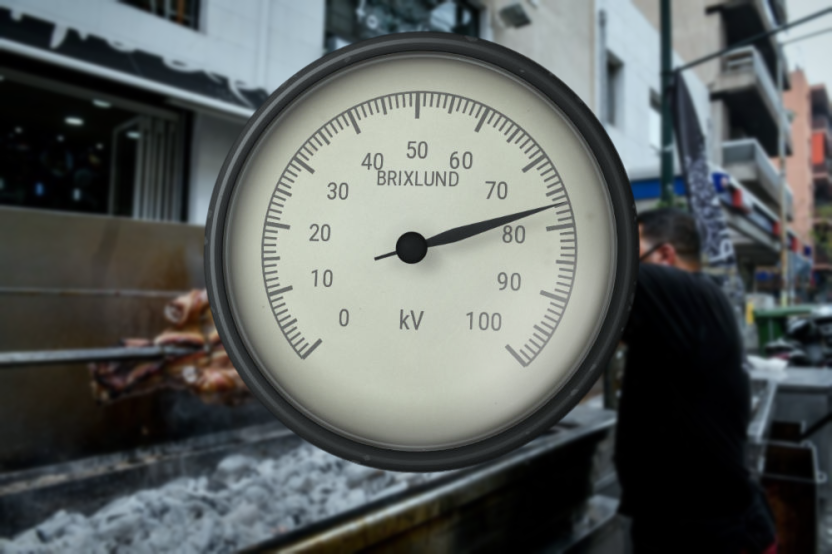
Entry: 77 kV
